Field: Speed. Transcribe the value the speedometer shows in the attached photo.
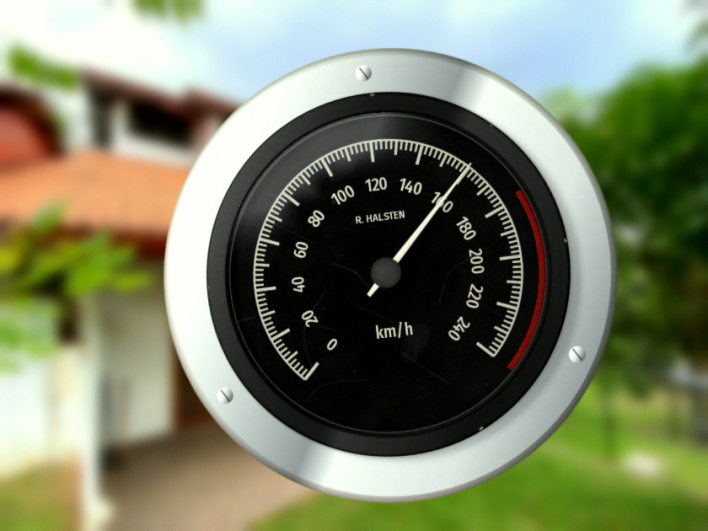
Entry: 160 km/h
